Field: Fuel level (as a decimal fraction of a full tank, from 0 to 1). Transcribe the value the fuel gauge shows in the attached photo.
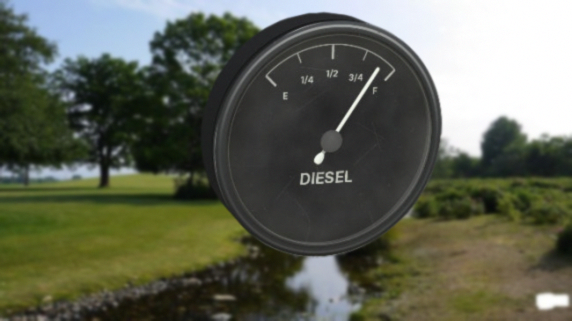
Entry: 0.875
